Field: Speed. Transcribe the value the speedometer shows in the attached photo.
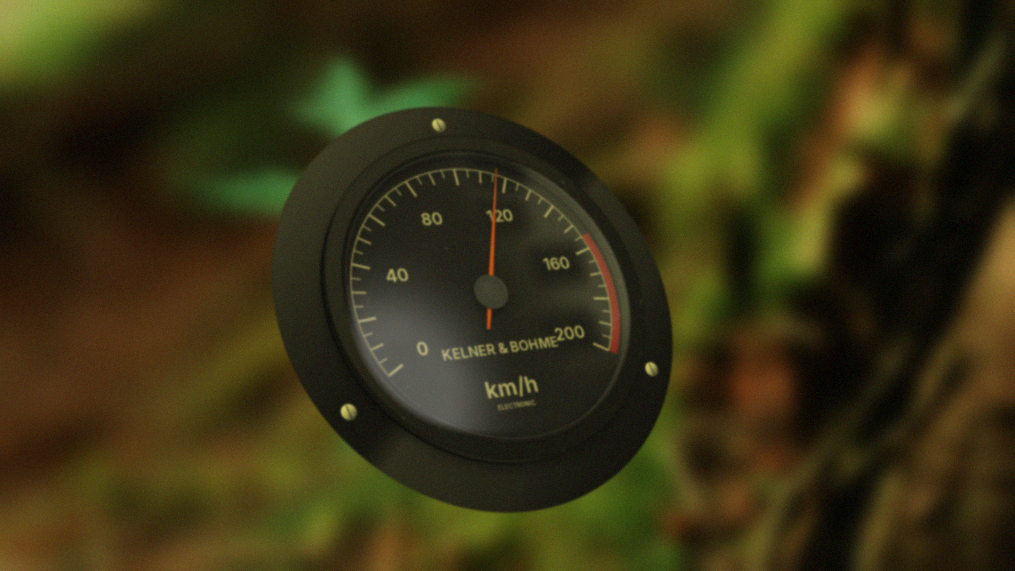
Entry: 115 km/h
